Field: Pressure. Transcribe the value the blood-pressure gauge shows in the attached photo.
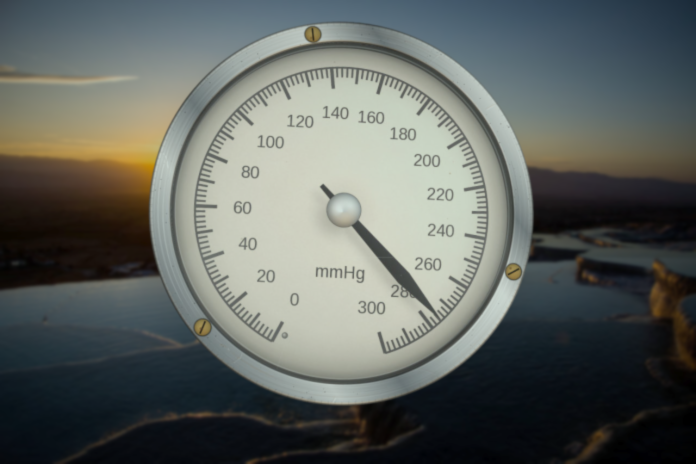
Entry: 276 mmHg
